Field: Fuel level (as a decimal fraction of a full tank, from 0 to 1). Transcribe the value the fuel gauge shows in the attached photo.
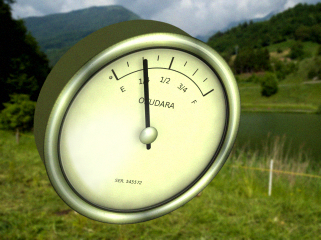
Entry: 0.25
